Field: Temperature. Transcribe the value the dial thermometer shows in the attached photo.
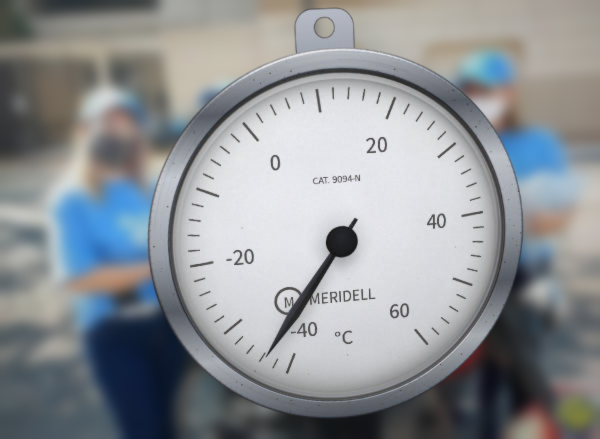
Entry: -36 °C
